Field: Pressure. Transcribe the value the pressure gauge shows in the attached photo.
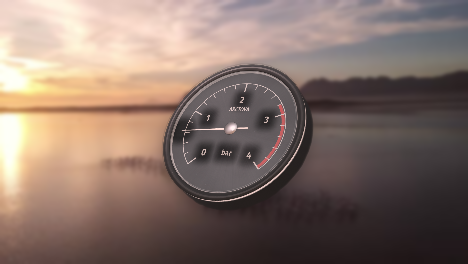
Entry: 0.6 bar
